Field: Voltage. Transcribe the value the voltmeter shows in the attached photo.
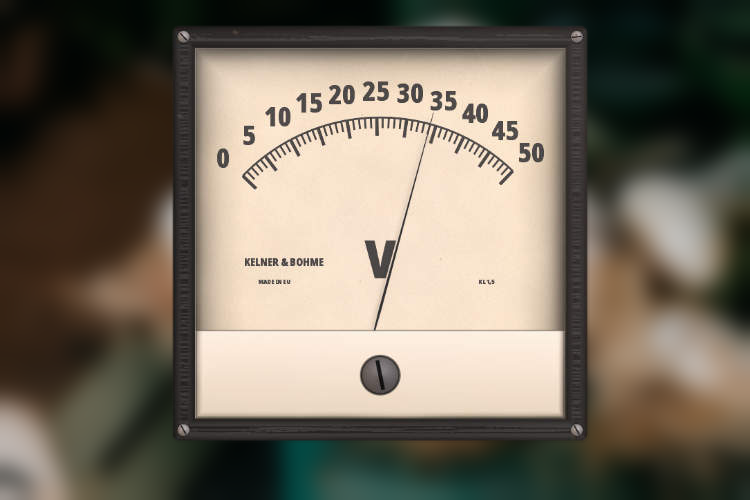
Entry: 34 V
